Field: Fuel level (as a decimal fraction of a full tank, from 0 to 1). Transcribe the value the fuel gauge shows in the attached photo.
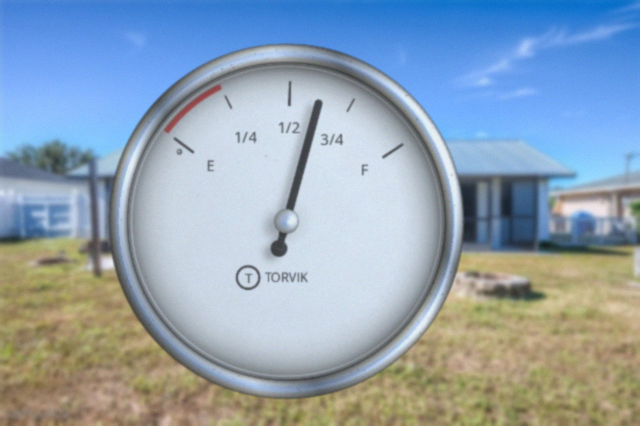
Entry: 0.625
